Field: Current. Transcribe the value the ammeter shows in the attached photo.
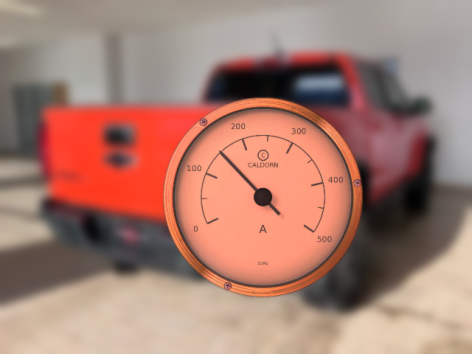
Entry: 150 A
